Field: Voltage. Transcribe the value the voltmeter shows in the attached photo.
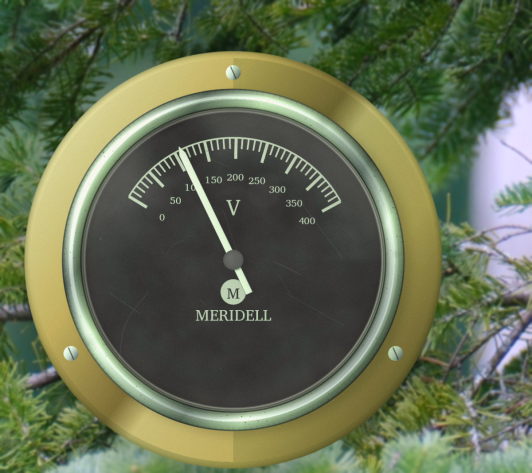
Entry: 110 V
